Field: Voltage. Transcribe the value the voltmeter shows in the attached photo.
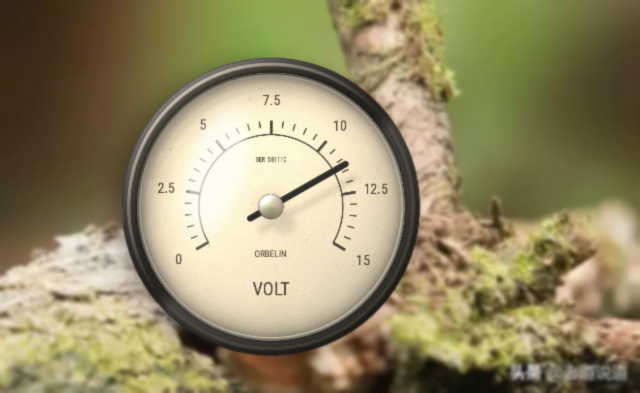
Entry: 11.25 V
